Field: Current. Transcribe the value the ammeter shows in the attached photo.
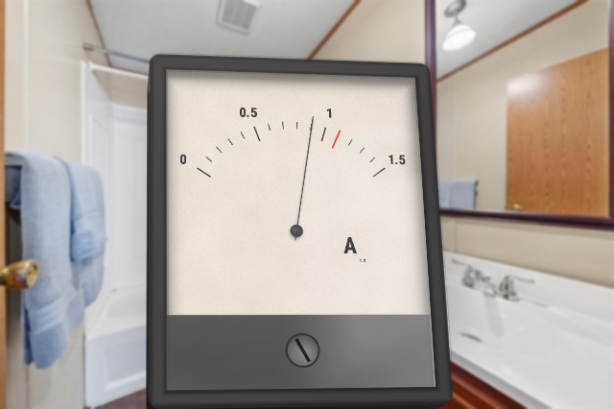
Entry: 0.9 A
